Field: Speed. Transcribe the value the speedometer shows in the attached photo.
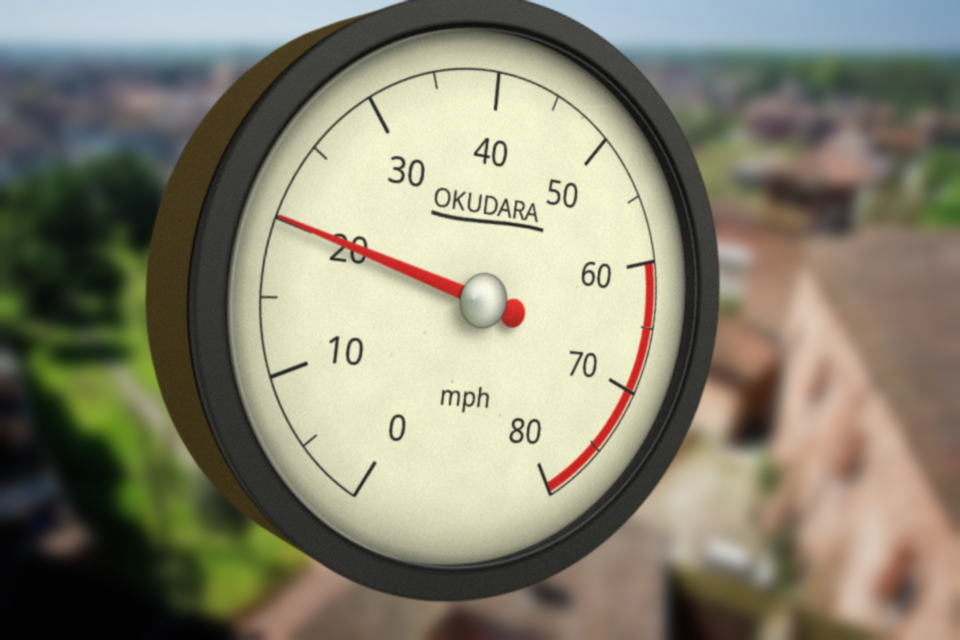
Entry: 20 mph
